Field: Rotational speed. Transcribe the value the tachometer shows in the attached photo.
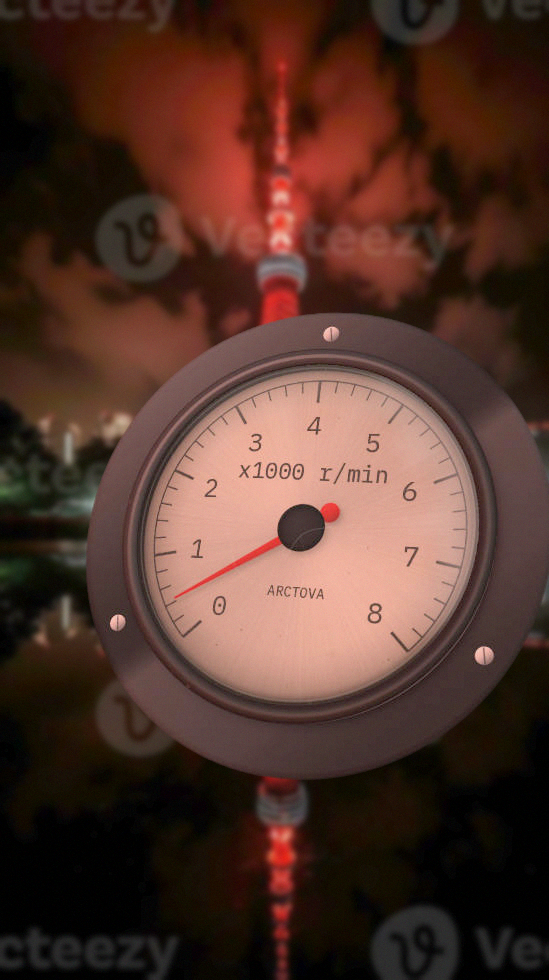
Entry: 400 rpm
